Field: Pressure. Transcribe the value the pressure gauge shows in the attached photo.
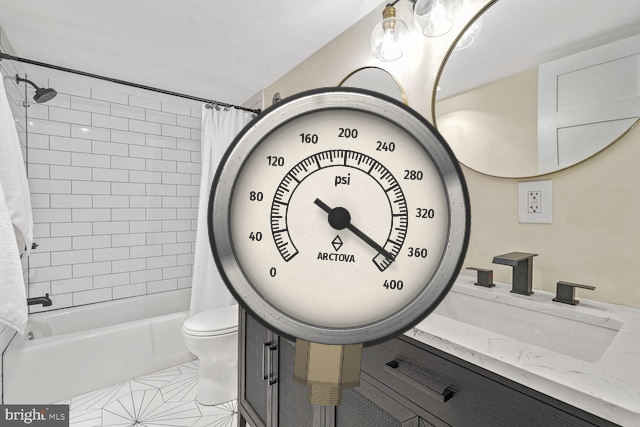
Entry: 380 psi
